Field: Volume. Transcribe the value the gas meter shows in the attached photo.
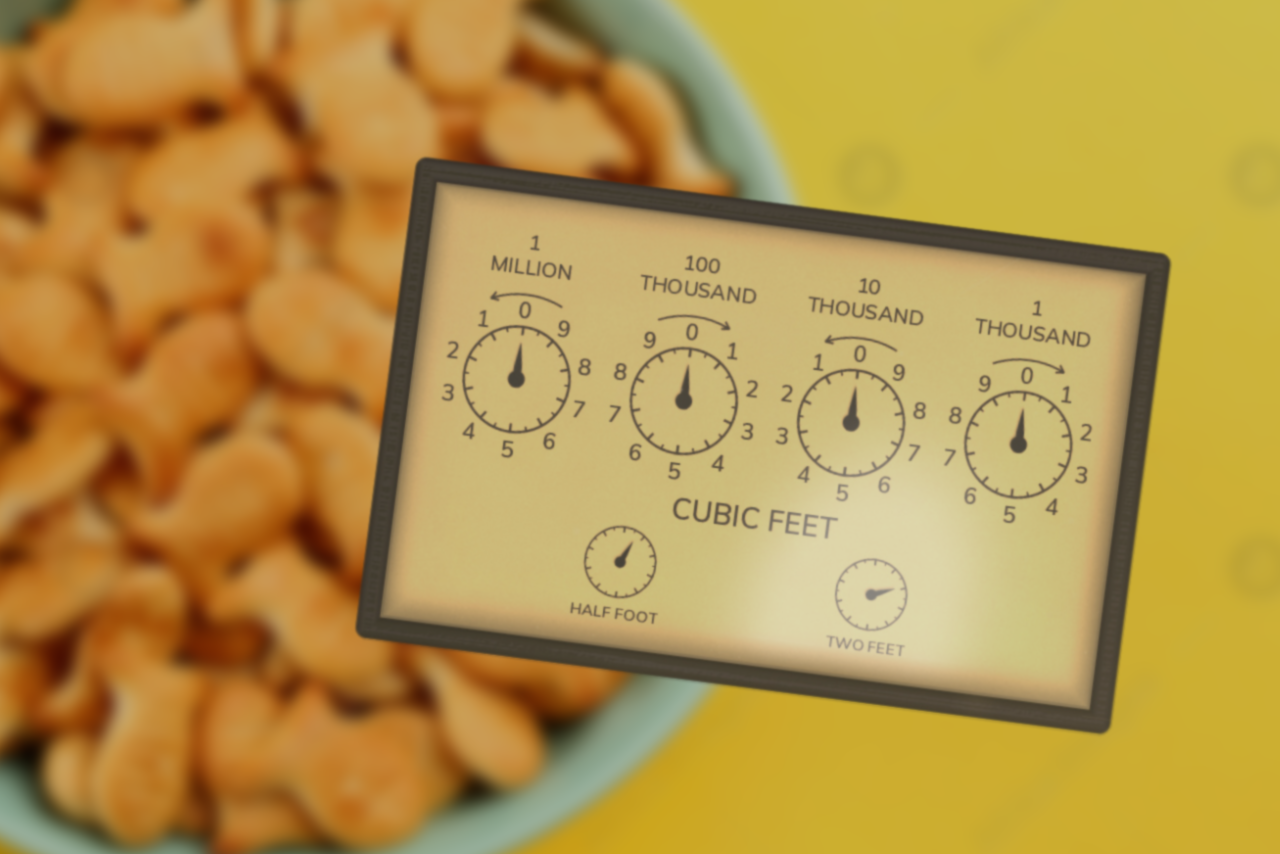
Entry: 0 ft³
